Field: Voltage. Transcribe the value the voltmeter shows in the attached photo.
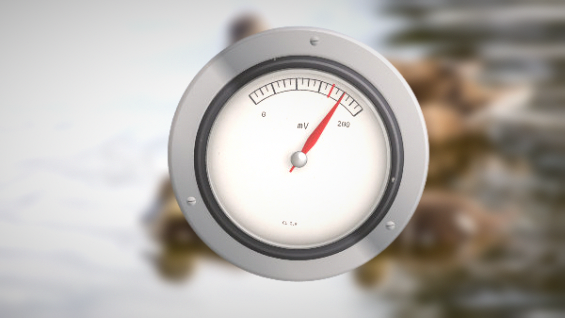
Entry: 160 mV
